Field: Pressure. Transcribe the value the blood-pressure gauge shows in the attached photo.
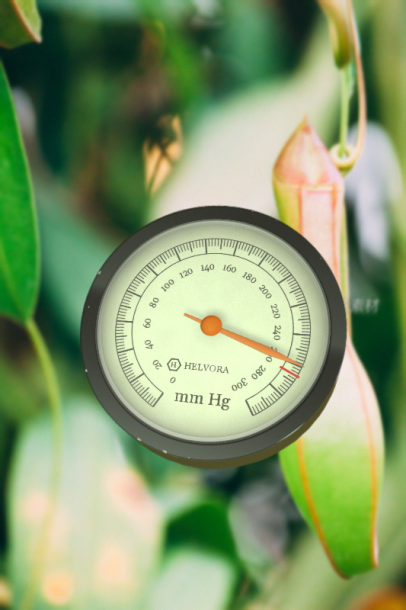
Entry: 260 mmHg
